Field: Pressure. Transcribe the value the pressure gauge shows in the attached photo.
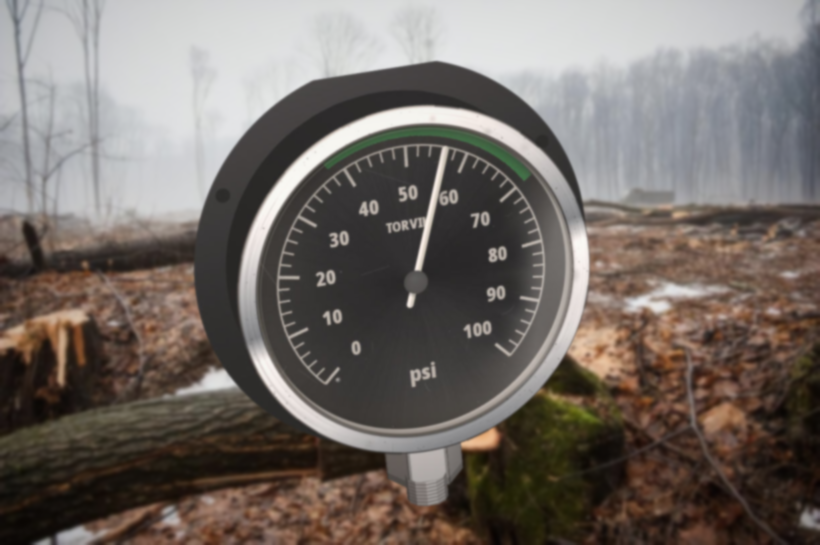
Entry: 56 psi
